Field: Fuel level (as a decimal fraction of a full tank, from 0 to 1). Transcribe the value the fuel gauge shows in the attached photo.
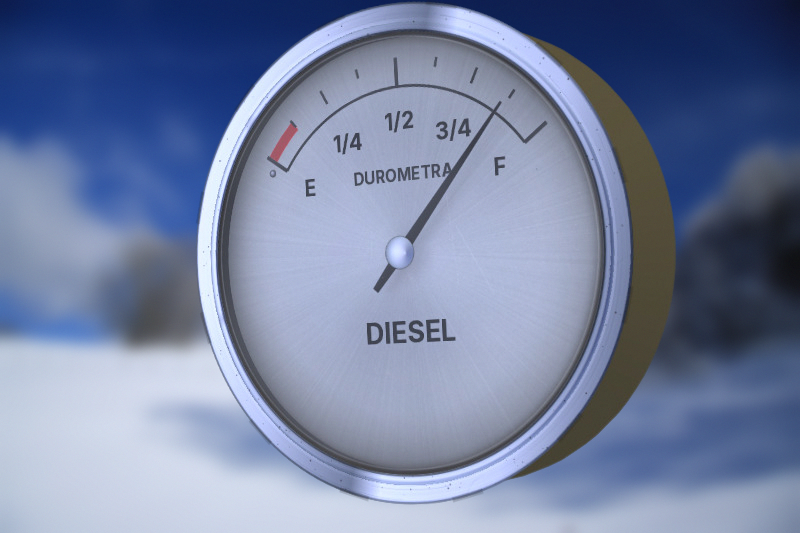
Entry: 0.875
